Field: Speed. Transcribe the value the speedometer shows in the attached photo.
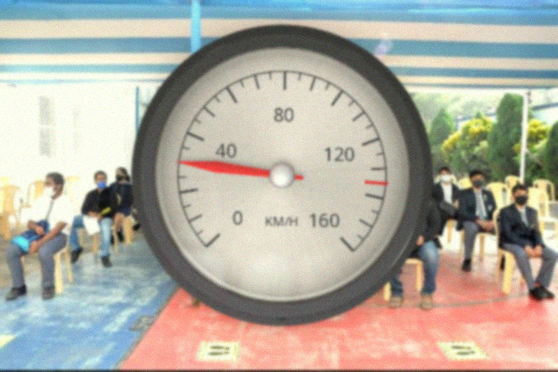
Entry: 30 km/h
